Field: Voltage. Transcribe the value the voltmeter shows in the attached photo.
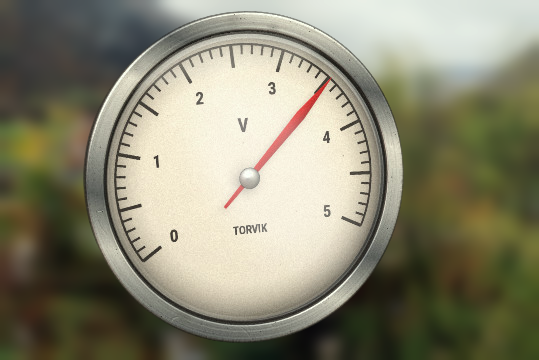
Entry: 3.5 V
